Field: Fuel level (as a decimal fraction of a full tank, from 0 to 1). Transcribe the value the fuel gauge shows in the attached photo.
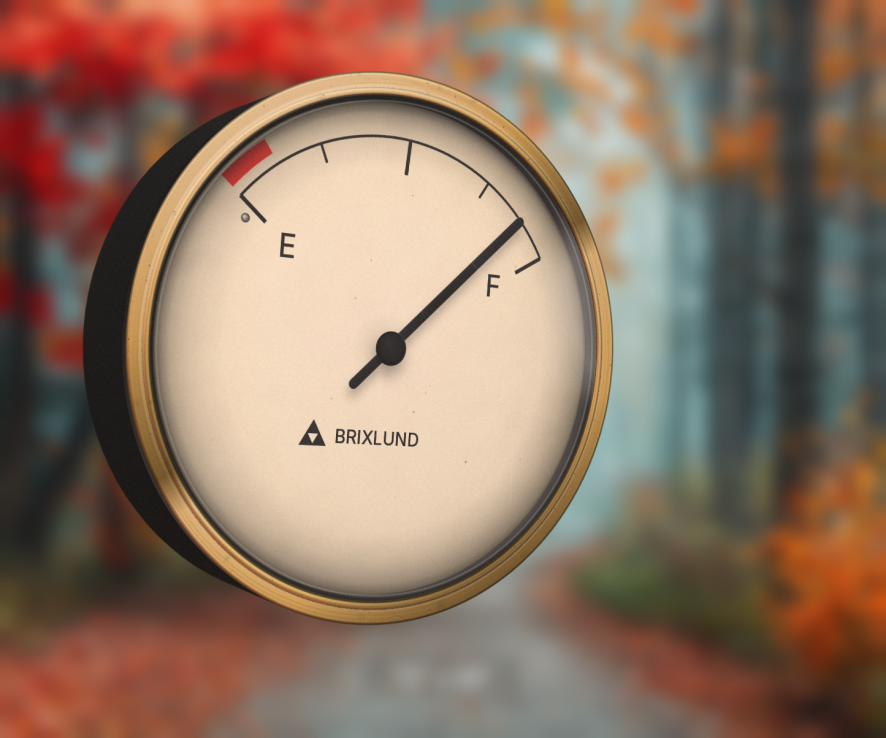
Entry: 0.875
